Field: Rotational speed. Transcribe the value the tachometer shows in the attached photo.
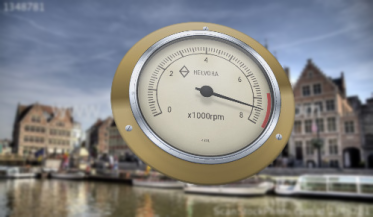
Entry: 7500 rpm
